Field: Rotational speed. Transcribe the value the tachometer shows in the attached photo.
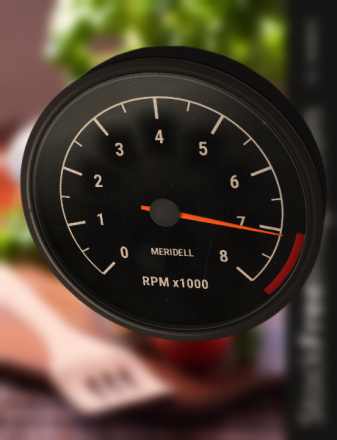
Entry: 7000 rpm
